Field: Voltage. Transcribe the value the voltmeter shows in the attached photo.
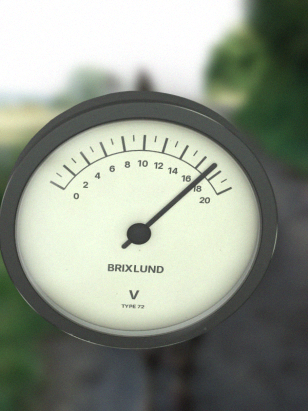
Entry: 17 V
